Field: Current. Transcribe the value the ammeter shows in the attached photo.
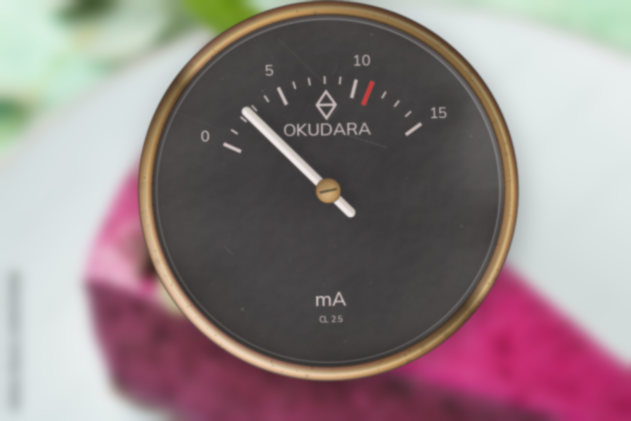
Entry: 2.5 mA
